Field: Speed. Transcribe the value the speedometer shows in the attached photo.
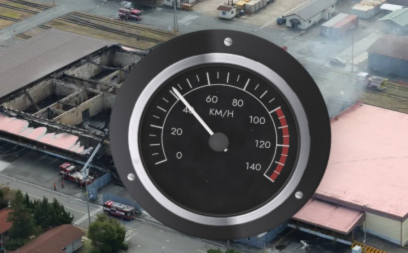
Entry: 42.5 km/h
